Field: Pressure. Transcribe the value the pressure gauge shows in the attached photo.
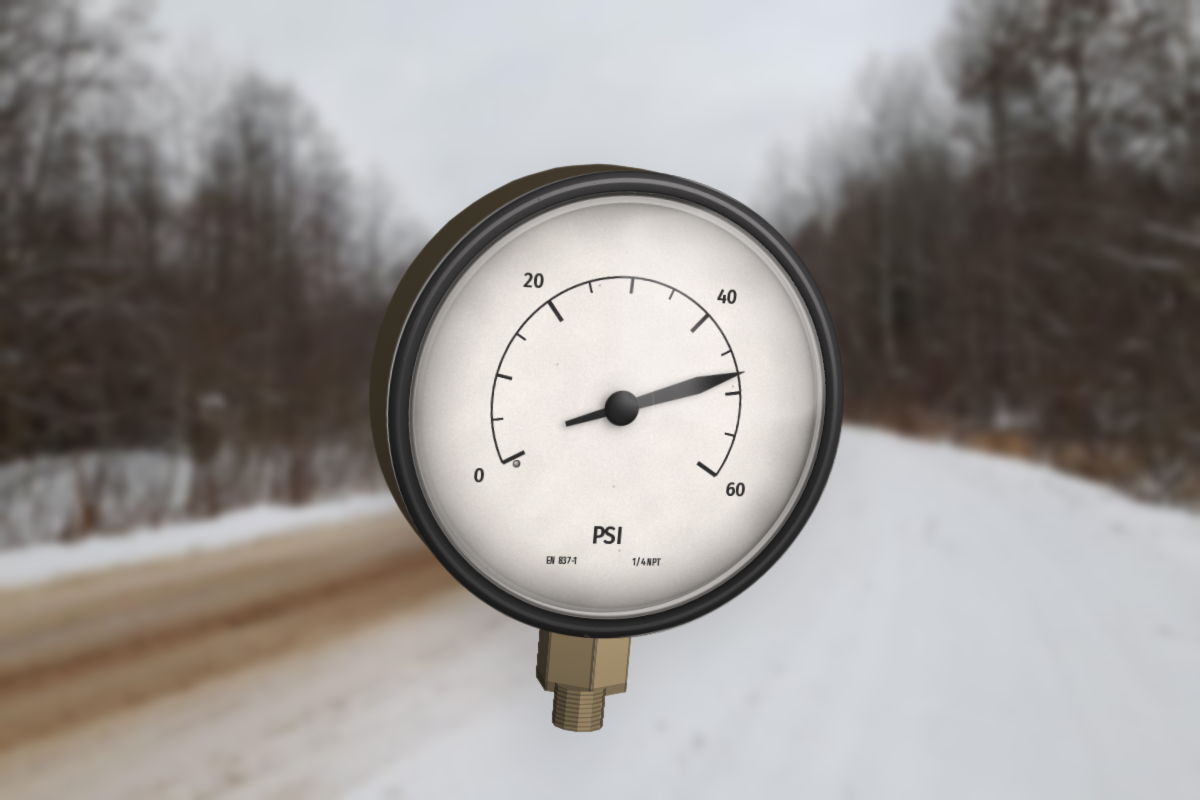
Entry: 47.5 psi
